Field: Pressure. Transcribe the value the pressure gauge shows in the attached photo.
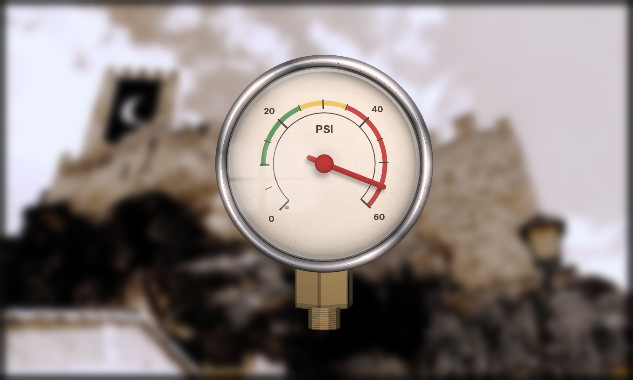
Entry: 55 psi
